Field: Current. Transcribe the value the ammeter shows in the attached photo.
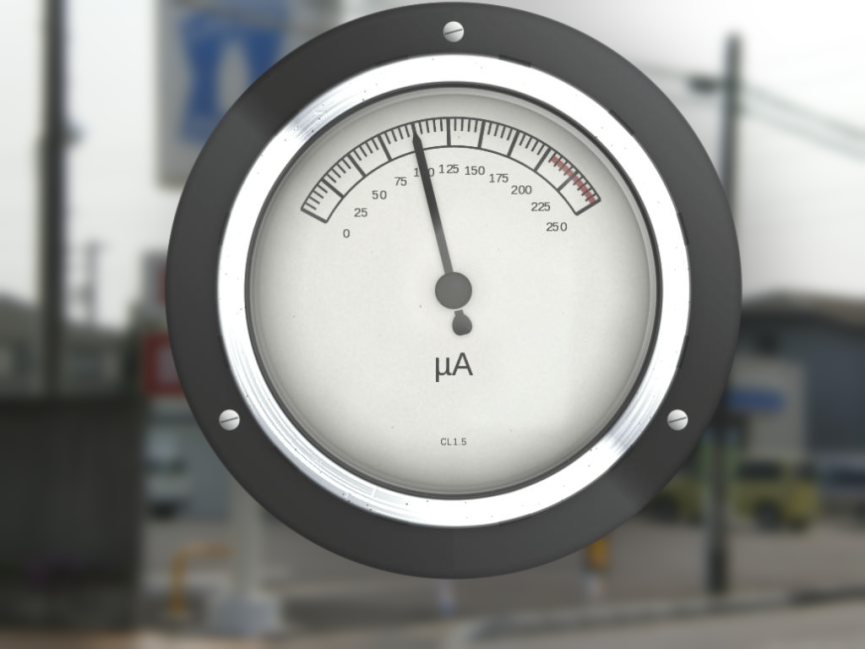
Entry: 100 µA
